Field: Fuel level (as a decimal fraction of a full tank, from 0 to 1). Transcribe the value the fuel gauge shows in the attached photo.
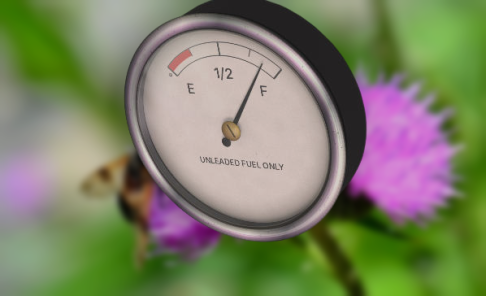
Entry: 0.875
